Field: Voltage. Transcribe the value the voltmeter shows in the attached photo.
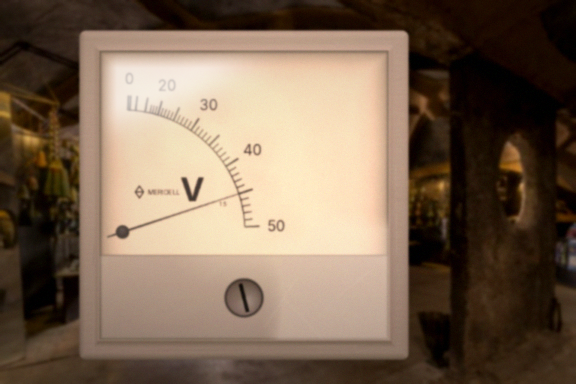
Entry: 45 V
